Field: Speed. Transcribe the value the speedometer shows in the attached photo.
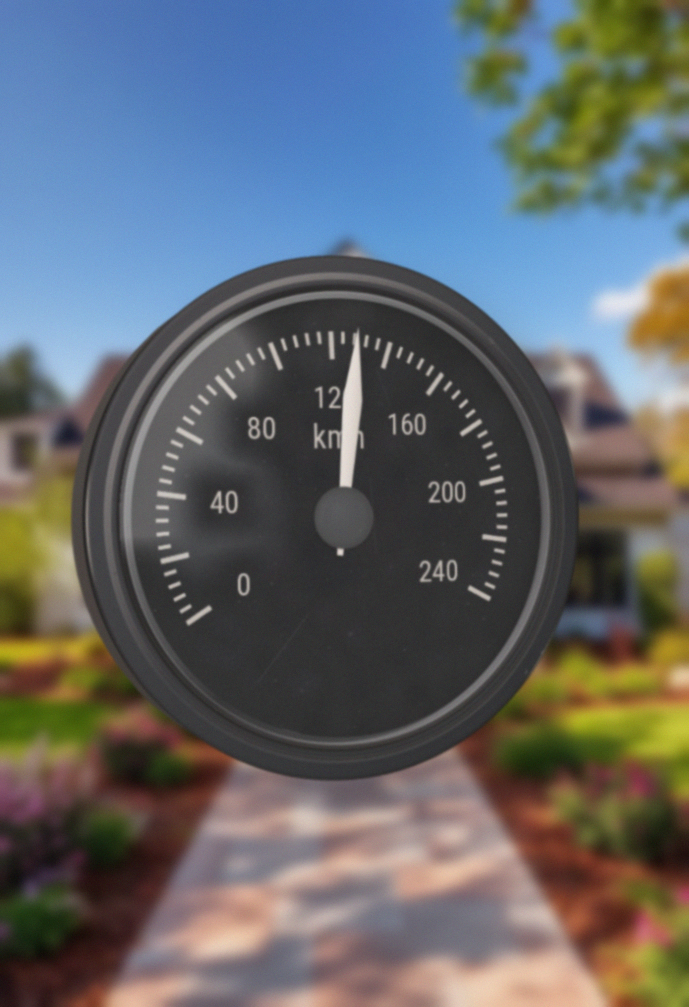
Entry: 128 km/h
